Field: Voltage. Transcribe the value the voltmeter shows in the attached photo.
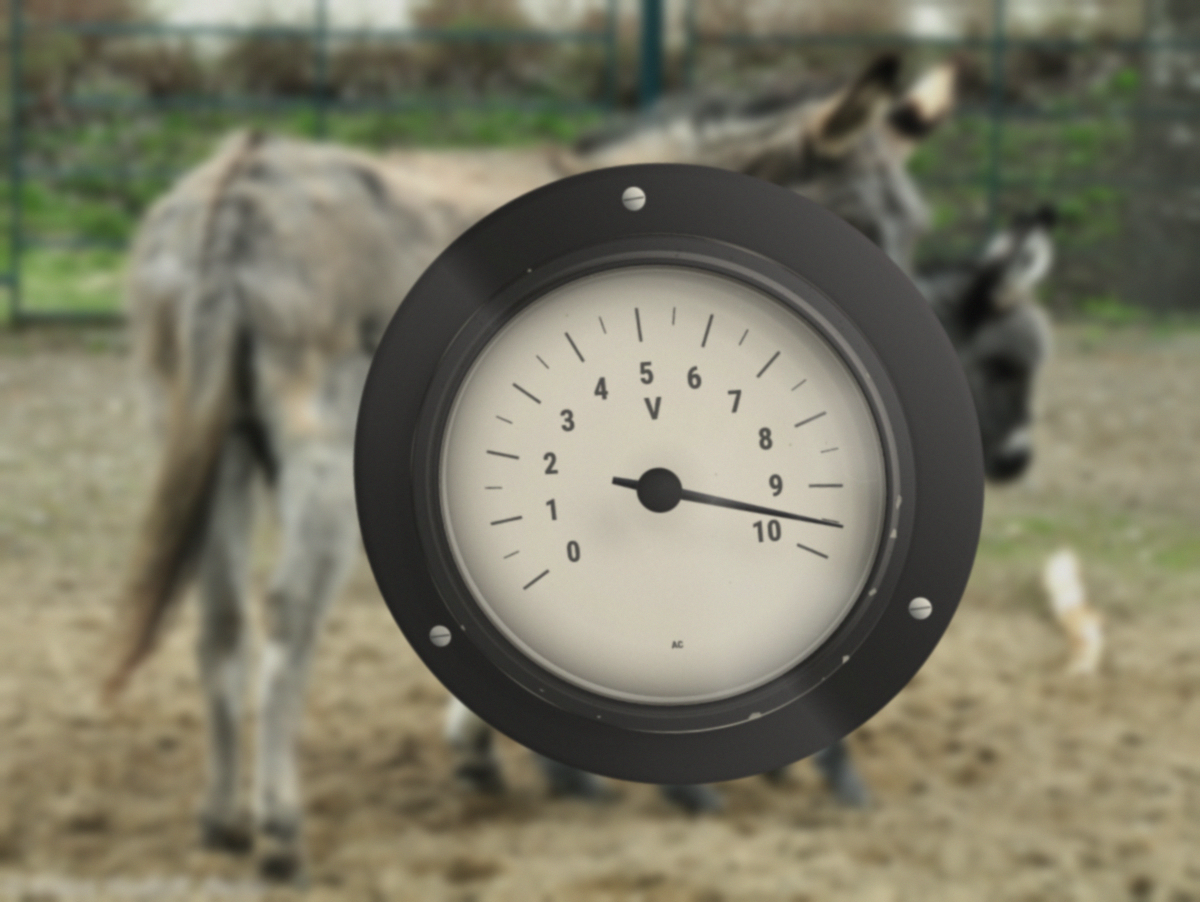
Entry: 9.5 V
